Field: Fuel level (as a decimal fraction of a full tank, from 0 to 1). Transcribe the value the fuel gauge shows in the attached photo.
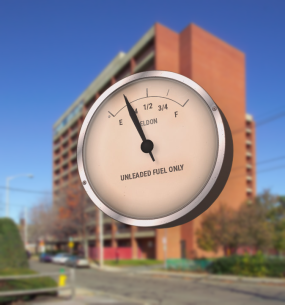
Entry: 0.25
